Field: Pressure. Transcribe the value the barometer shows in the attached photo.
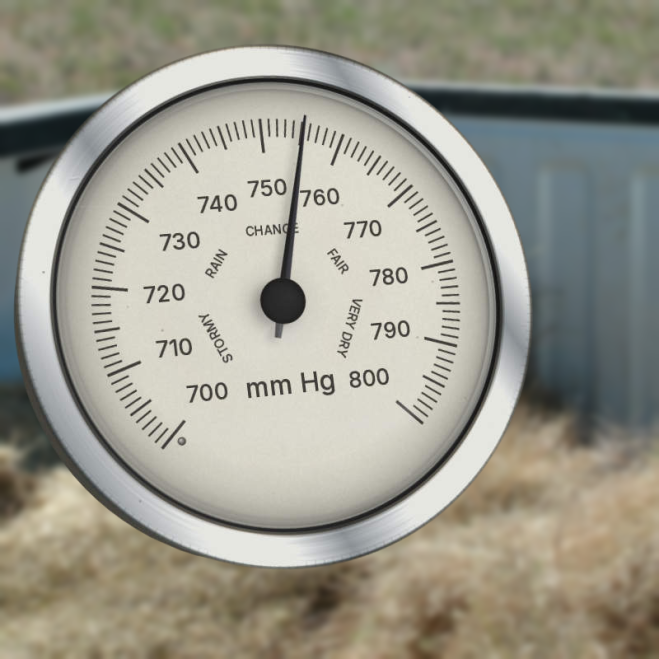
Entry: 755 mmHg
